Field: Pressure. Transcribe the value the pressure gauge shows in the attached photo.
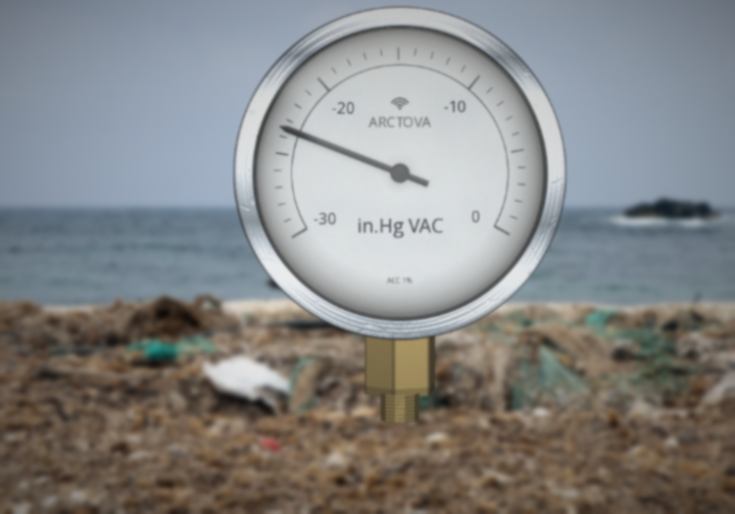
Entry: -23.5 inHg
